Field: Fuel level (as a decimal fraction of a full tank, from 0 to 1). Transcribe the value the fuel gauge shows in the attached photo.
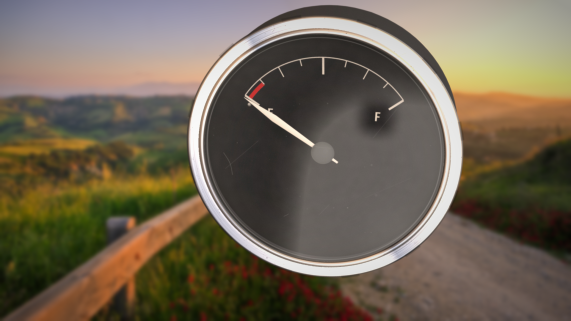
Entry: 0
